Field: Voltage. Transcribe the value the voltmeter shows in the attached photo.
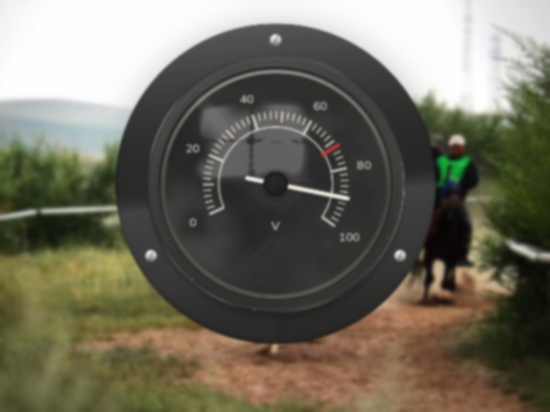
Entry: 90 V
